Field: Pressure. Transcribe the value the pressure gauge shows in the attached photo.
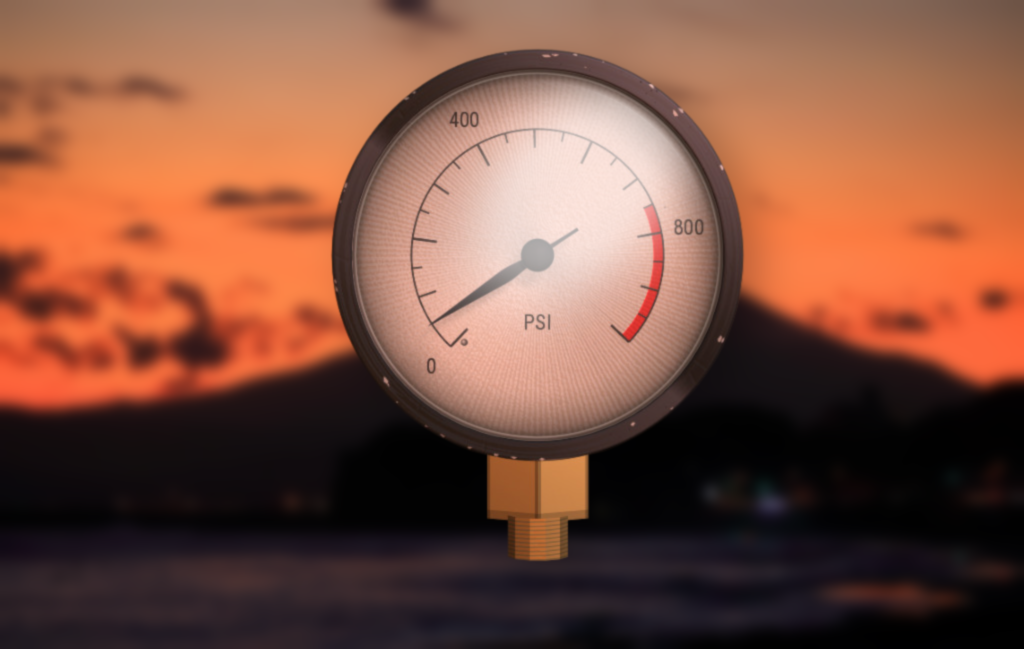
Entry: 50 psi
